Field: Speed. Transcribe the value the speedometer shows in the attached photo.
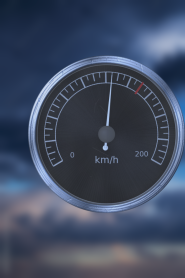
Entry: 105 km/h
